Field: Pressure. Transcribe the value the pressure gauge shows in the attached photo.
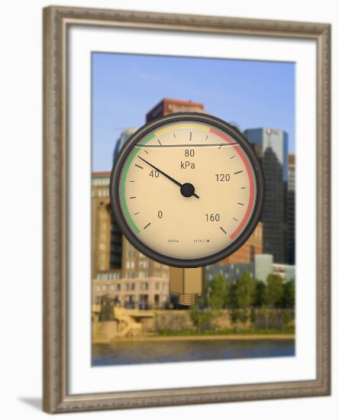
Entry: 45 kPa
